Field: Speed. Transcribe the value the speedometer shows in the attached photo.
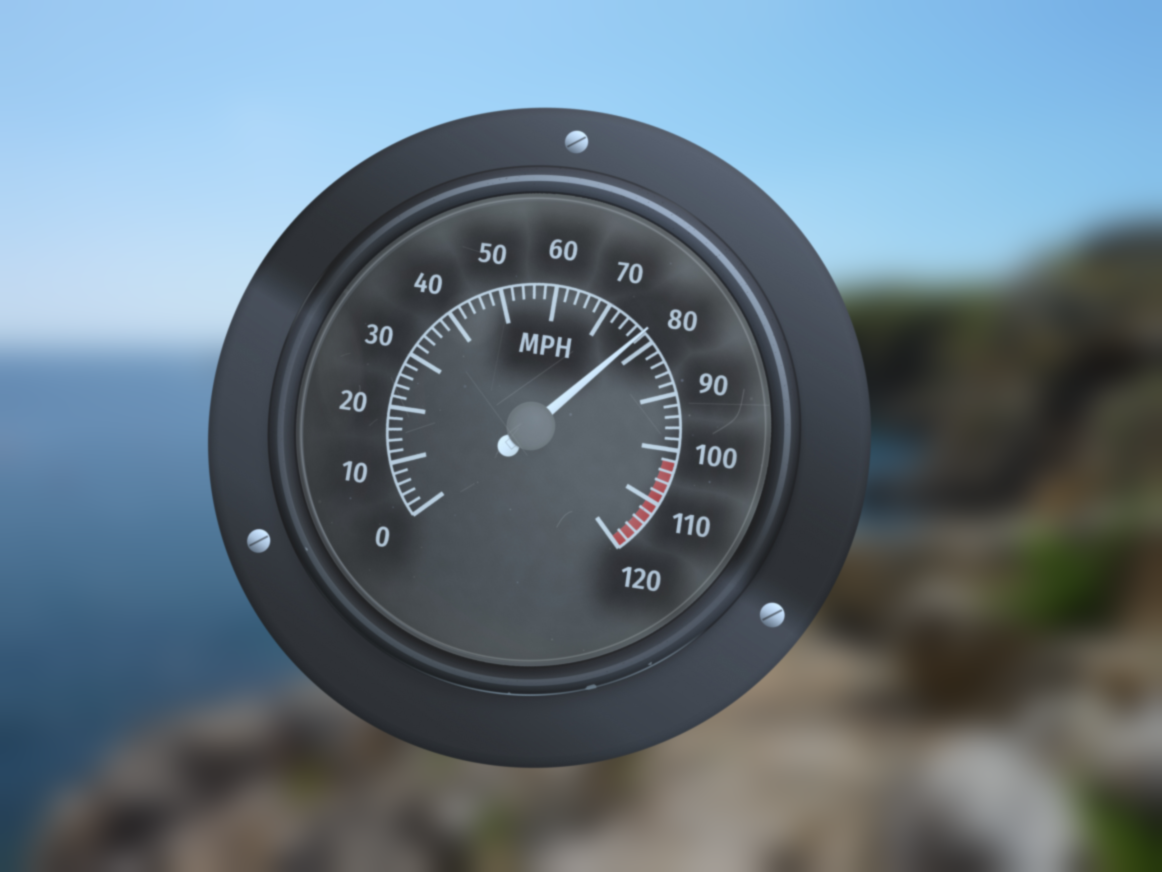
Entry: 78 mph
